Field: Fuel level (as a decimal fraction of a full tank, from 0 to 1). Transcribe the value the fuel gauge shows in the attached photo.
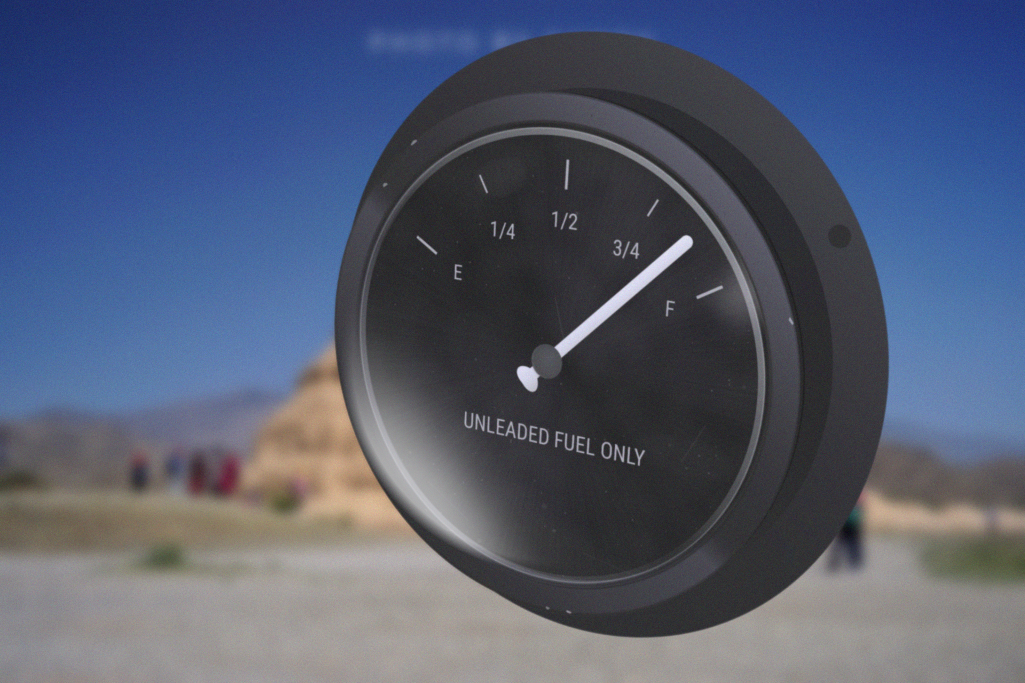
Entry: 0.875
